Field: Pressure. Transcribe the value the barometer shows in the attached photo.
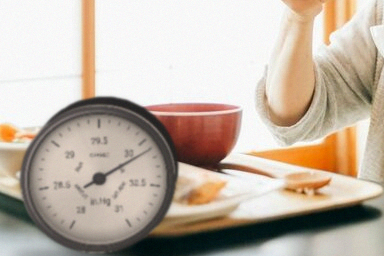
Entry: 30.1 inHg
